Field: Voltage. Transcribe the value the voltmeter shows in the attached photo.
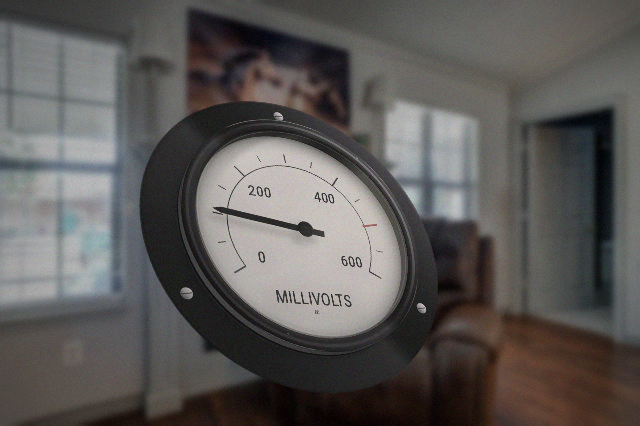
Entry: 100 mV
